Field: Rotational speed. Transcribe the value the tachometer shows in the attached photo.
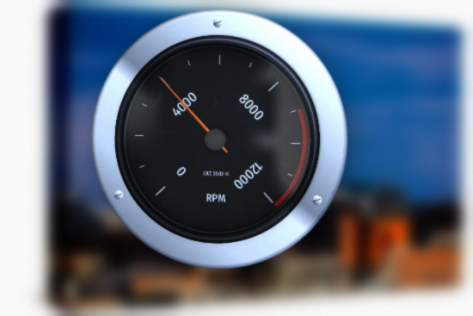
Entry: 4000 rpm
